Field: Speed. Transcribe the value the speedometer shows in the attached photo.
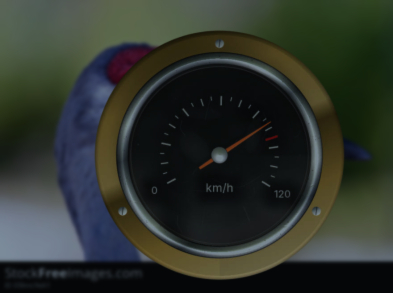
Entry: 87.5 km/h
